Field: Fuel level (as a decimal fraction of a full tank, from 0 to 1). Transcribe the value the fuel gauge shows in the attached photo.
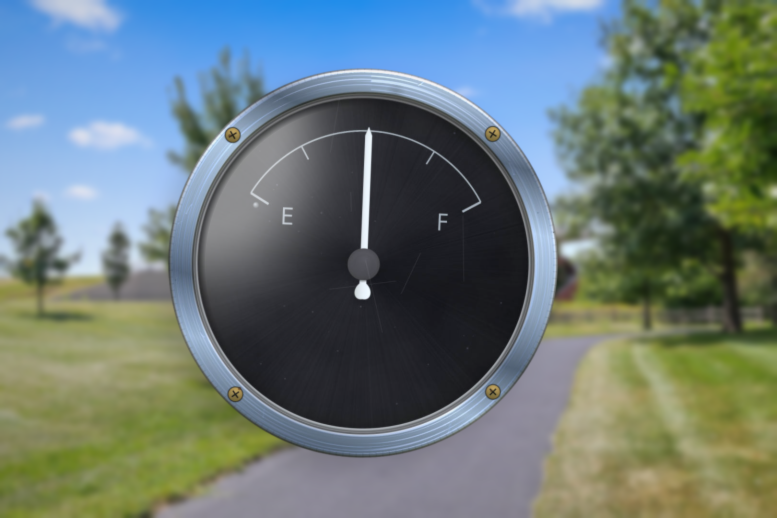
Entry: 0.5
